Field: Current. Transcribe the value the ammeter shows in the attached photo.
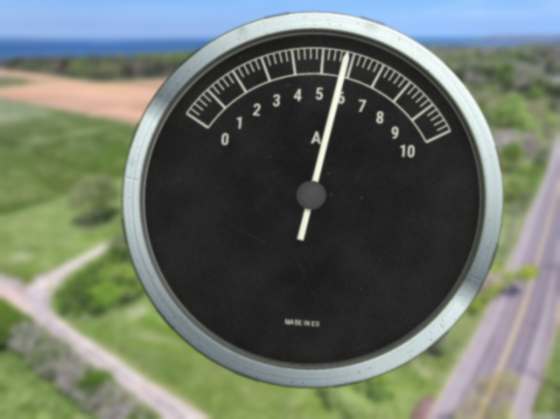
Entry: 5.8 A
